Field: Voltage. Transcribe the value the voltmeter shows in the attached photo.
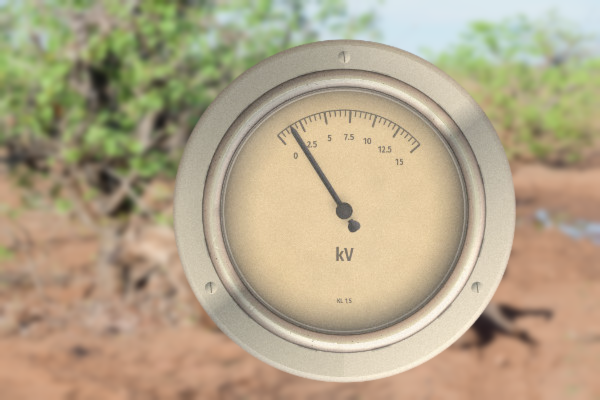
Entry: 1.5 kV
